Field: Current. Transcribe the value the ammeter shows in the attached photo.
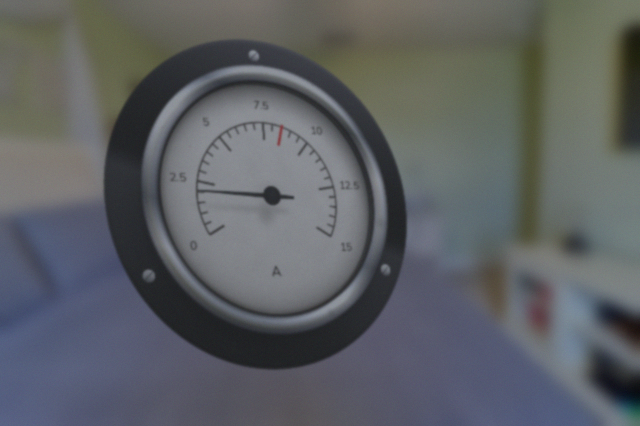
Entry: 2 A
